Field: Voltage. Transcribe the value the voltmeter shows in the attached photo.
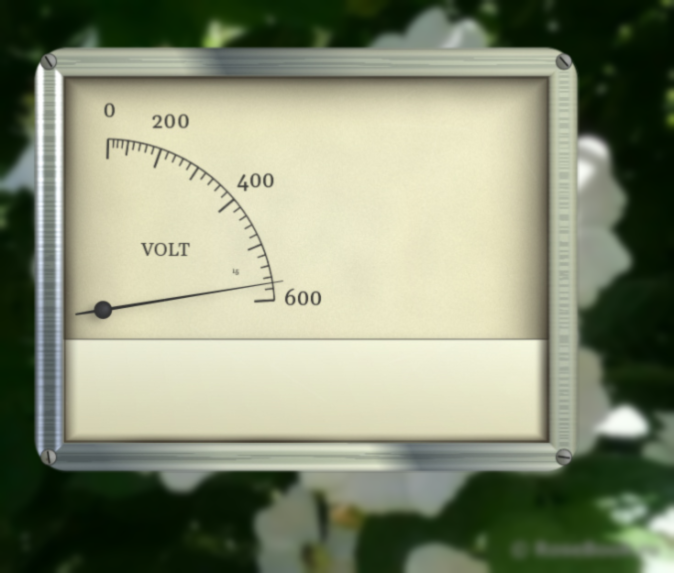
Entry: 570 V
